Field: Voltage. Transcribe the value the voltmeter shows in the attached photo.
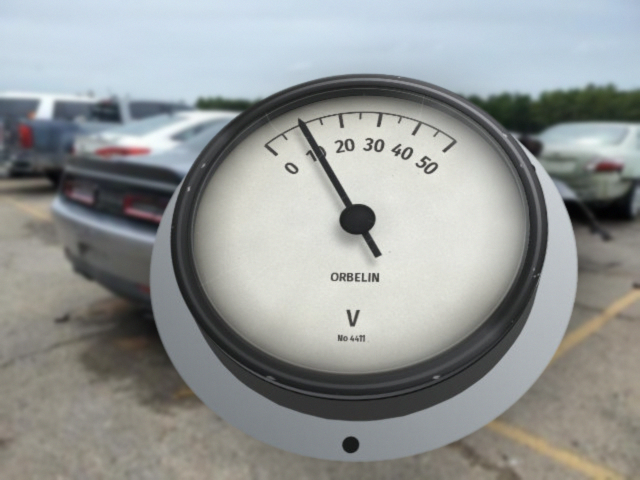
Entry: 10 V
